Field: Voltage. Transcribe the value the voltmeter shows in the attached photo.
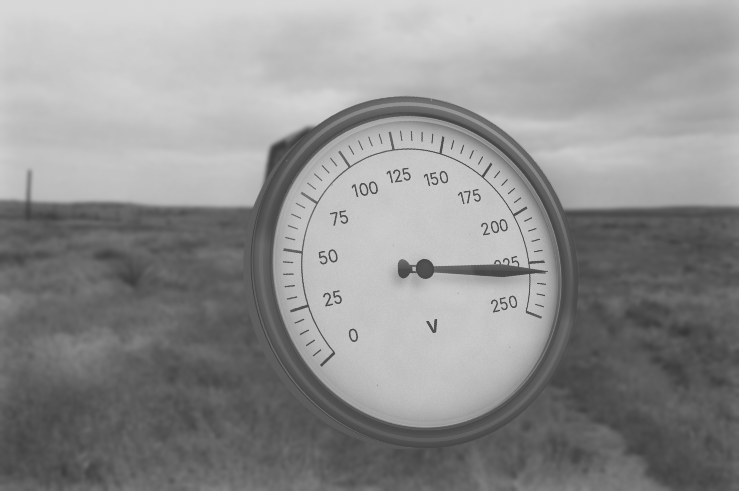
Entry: 230 V
